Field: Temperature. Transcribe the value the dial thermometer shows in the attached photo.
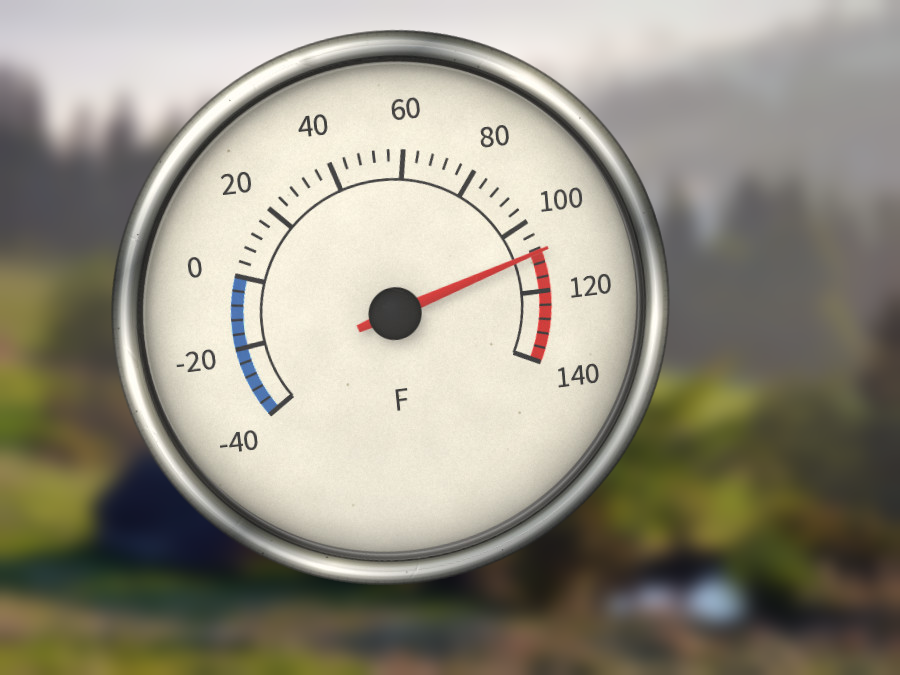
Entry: 108 °F
